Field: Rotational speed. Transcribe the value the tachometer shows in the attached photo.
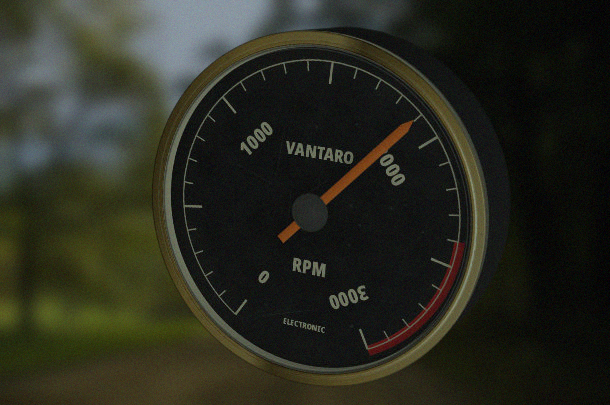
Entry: 1900 rpm
